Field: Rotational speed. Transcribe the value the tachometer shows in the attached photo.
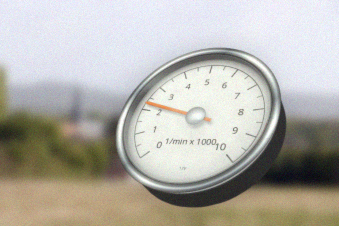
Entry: 2250 rpm
